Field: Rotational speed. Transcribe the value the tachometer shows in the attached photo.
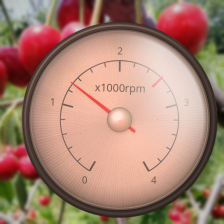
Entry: 1300 rpm
